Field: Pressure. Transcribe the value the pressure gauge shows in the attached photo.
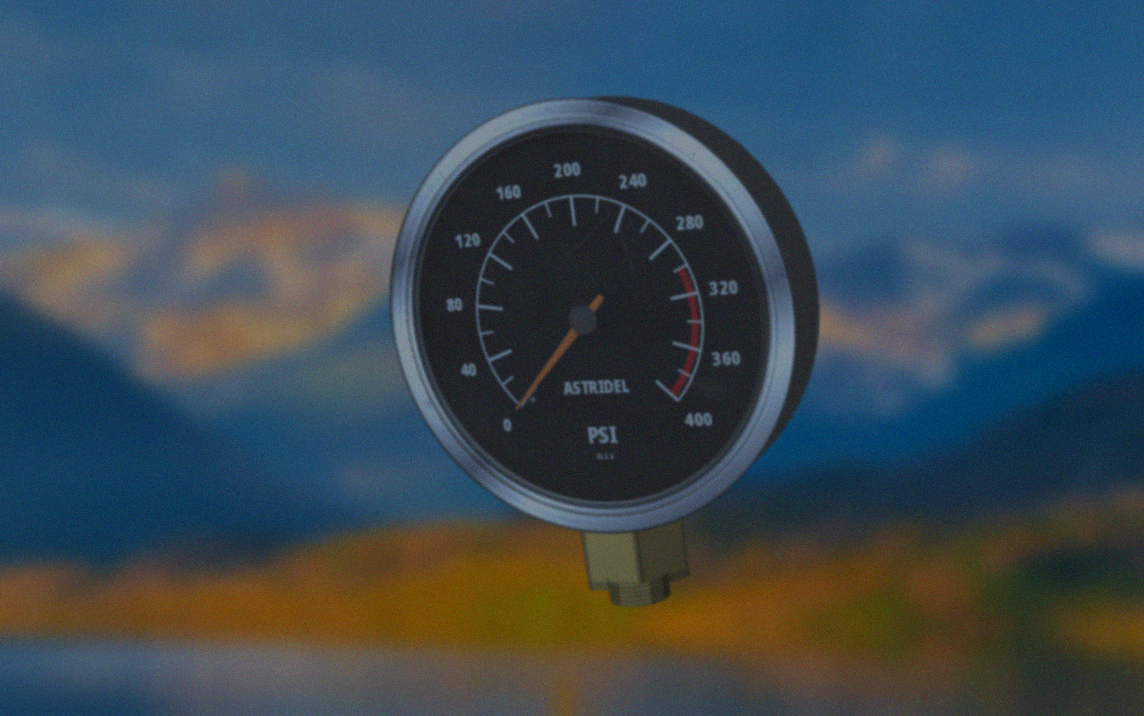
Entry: 0 psi
